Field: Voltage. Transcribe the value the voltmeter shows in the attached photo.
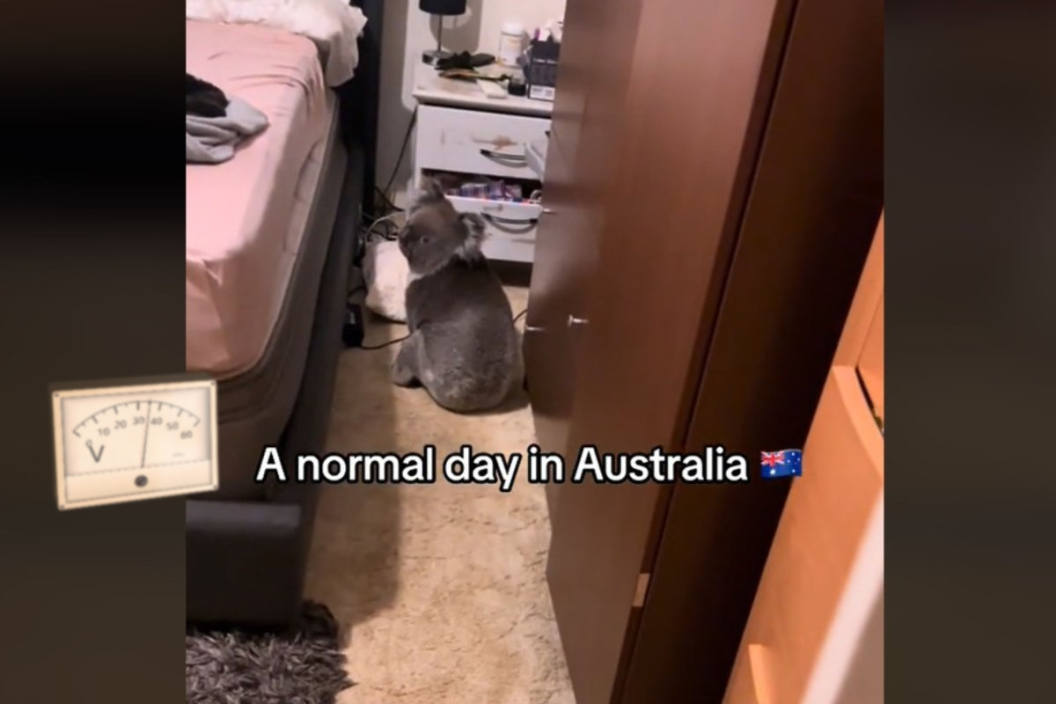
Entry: 35 V
